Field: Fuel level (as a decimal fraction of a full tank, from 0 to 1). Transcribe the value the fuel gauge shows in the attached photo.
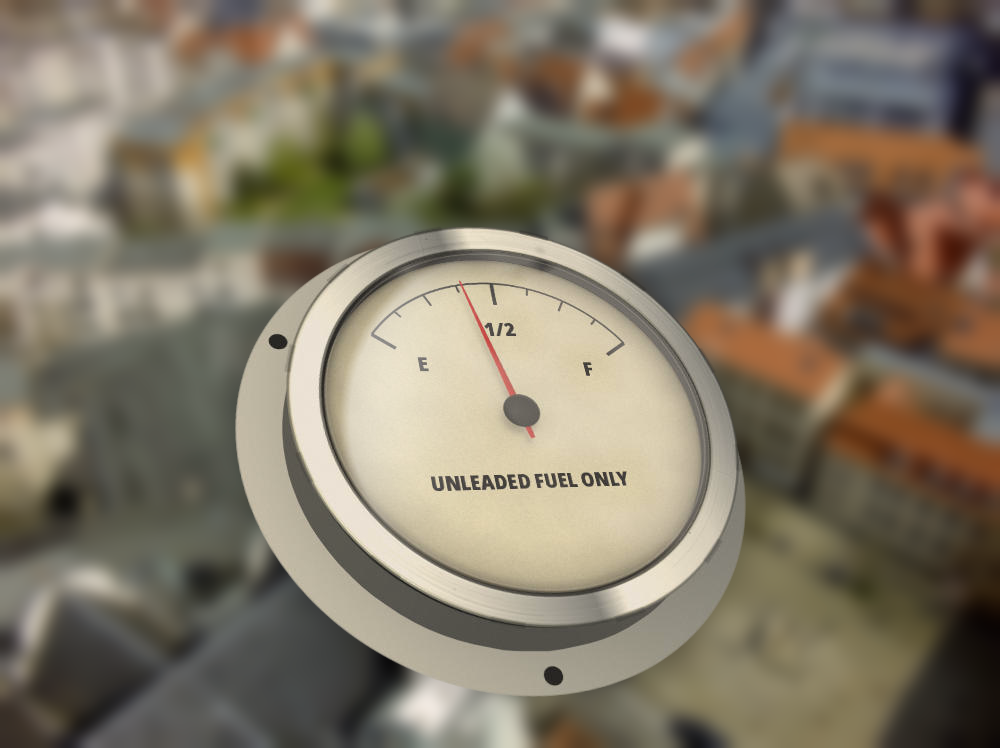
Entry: 0.375
